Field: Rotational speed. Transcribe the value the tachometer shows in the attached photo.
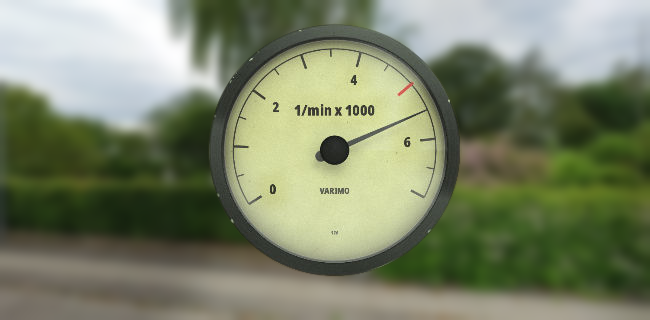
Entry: 5500 rpm
